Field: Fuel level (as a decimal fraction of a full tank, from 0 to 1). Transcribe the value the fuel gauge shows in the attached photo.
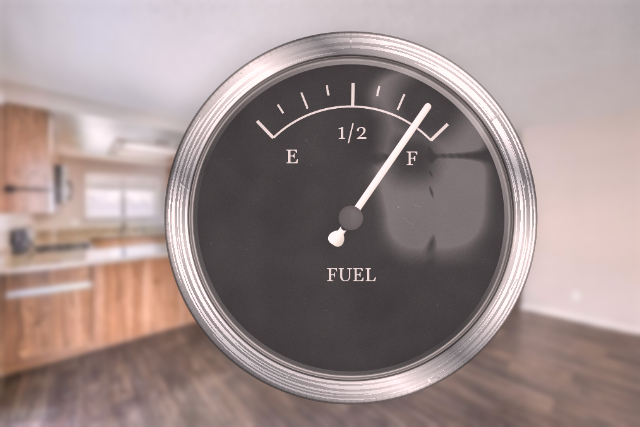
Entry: 0.875
